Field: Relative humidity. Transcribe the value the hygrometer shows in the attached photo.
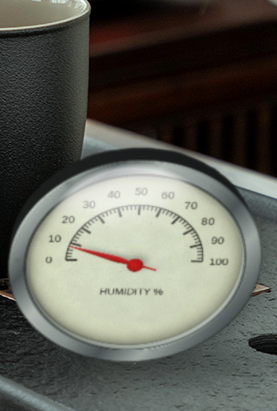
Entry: 10 %
